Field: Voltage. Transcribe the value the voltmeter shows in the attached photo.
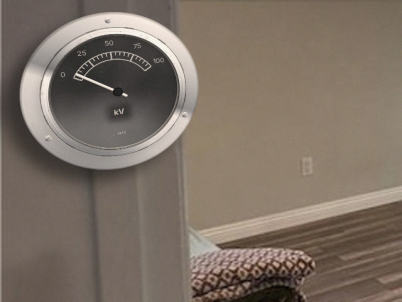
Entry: 5 kV
